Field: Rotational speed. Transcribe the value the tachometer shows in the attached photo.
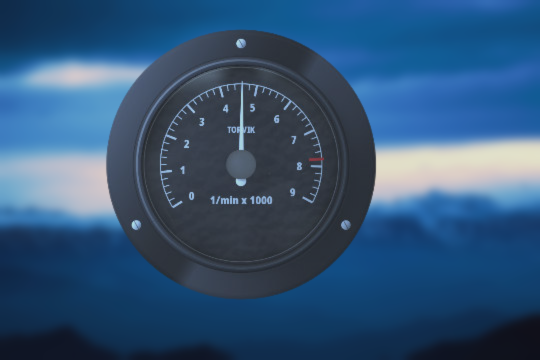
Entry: 4600 rpm
